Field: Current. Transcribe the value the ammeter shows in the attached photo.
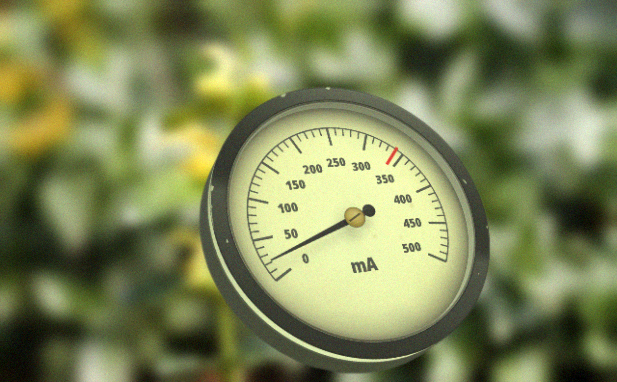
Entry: 20 mA
